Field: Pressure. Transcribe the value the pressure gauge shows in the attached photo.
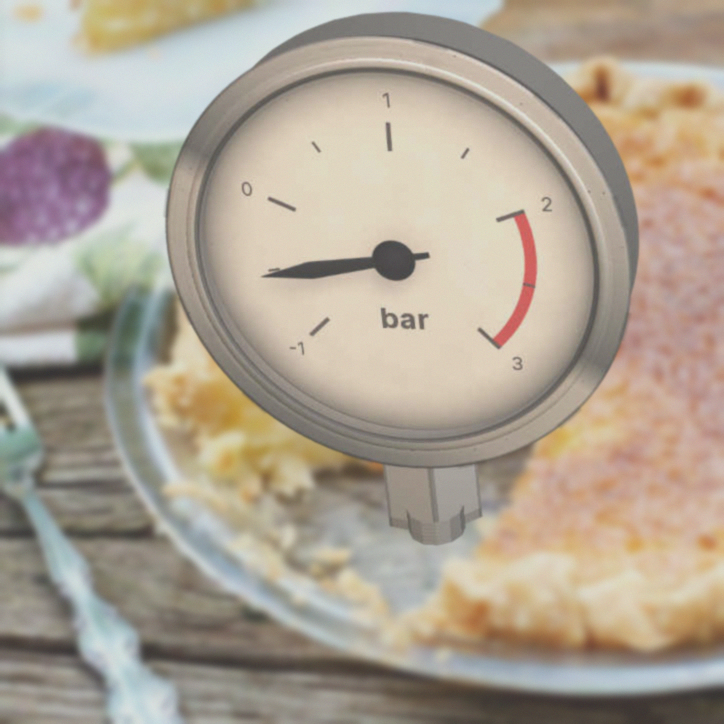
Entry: -0.5 bar
